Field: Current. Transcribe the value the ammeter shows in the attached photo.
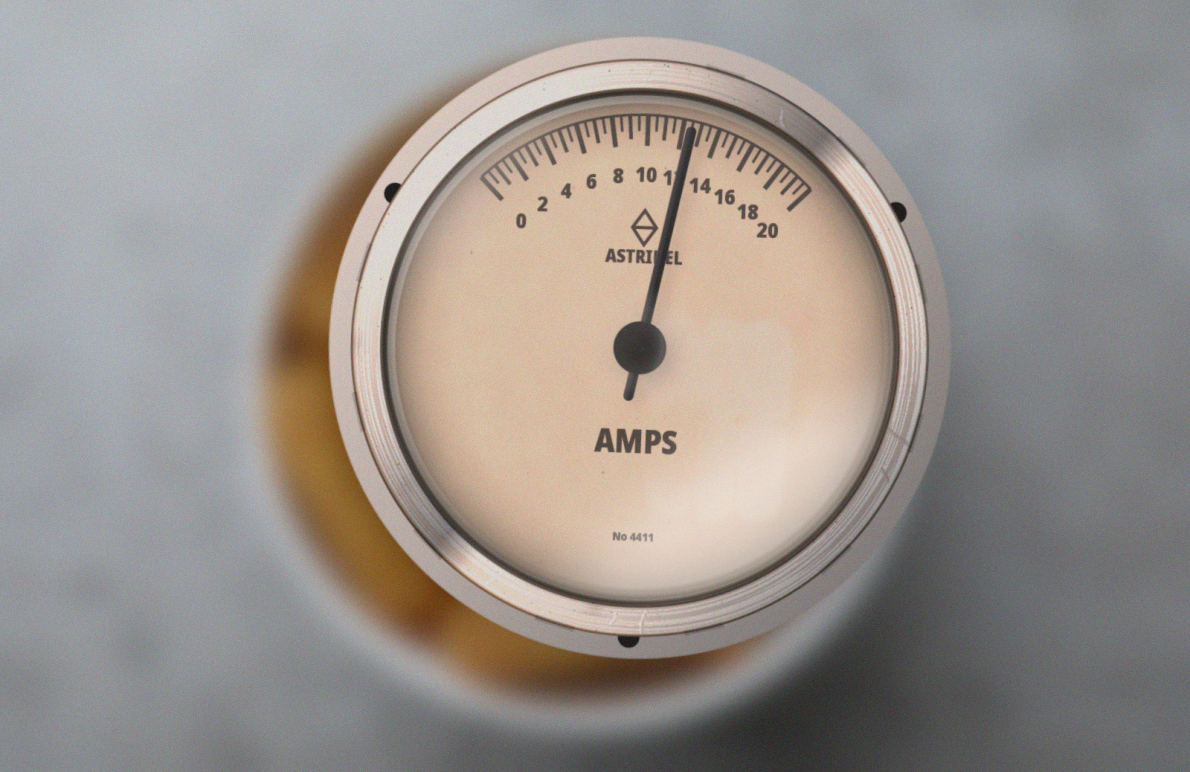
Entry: 12.5 A
